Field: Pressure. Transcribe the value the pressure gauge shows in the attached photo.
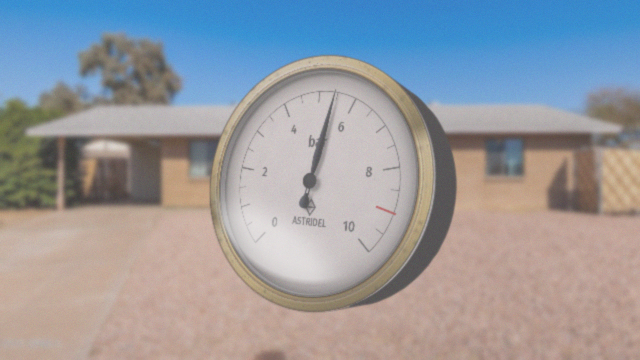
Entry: 5.5 bar
